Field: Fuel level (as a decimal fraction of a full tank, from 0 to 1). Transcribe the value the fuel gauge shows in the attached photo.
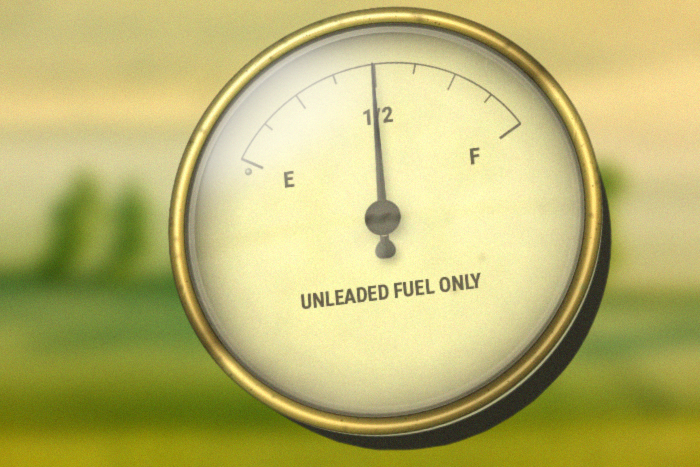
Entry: 0.5
